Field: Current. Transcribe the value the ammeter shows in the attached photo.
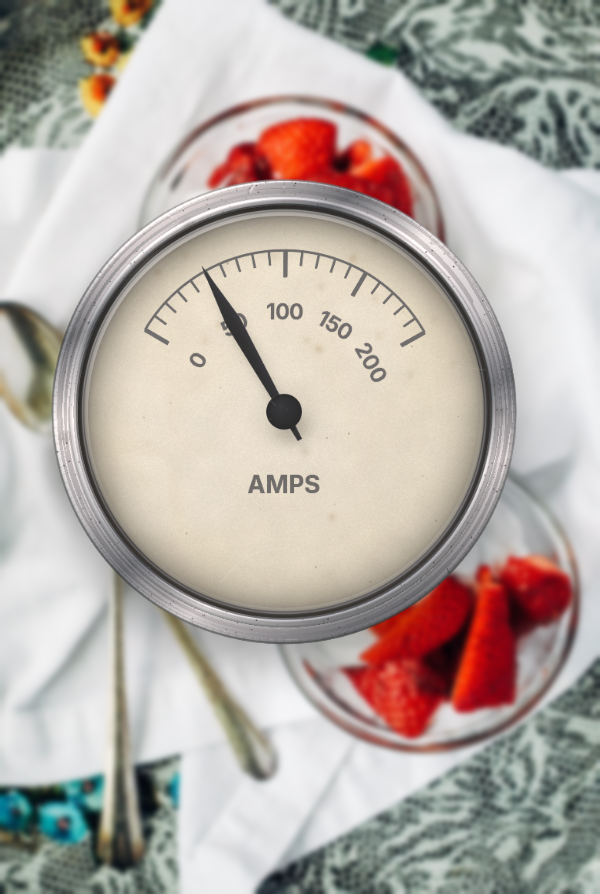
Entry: 50 A
